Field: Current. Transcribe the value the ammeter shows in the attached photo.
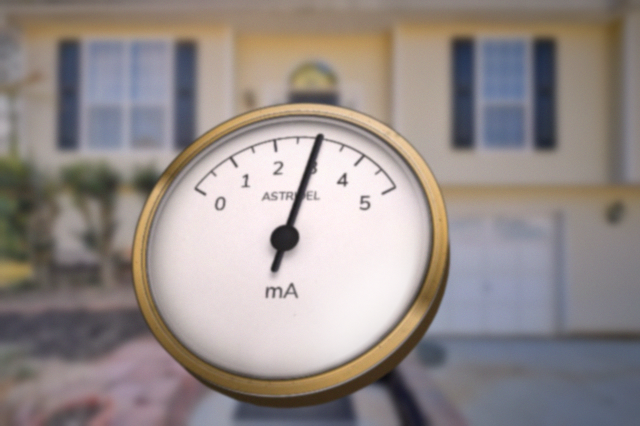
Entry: 3 mA
